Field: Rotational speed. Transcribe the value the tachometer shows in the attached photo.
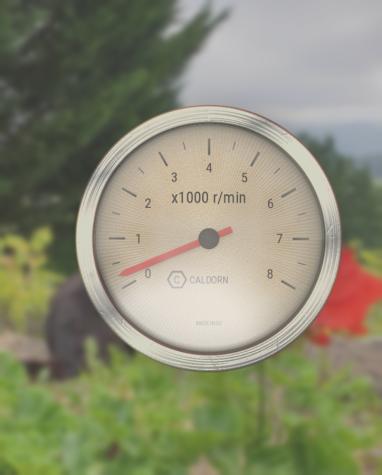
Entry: 250 rpm
